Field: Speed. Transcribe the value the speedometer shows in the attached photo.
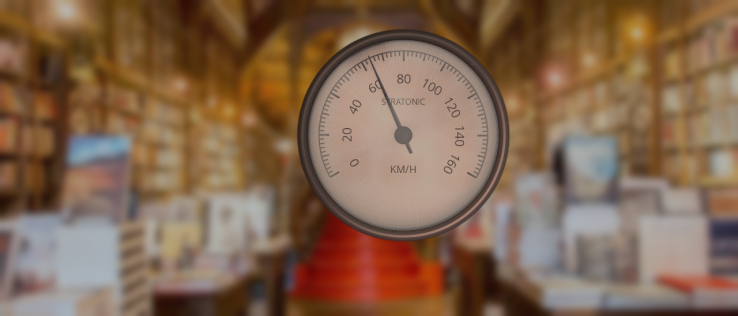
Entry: 64 km/h
